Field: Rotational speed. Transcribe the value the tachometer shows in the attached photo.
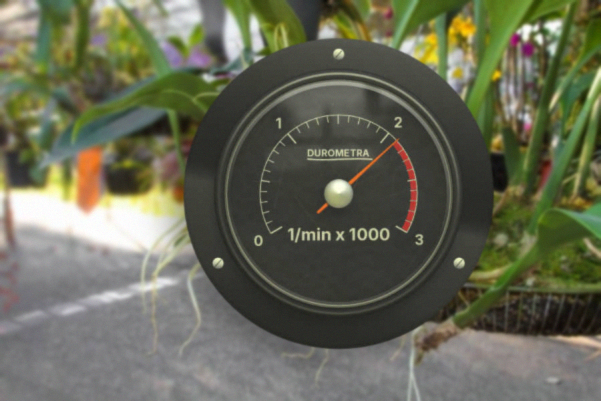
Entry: 2100 rpm
